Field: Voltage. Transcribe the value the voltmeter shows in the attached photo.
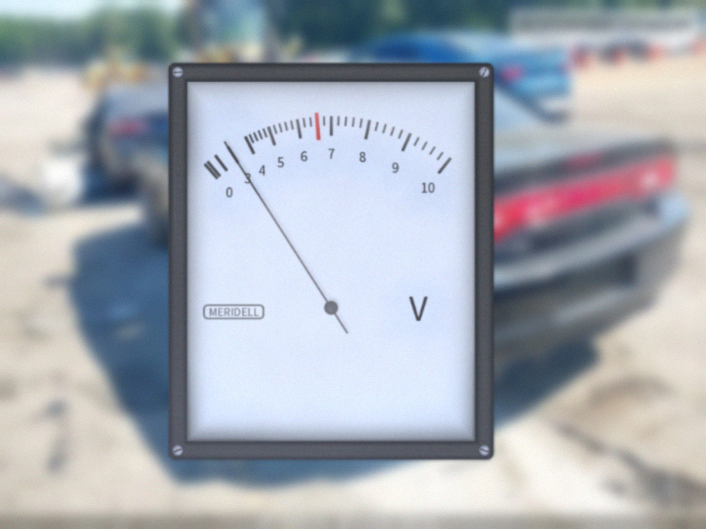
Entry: 3 V
